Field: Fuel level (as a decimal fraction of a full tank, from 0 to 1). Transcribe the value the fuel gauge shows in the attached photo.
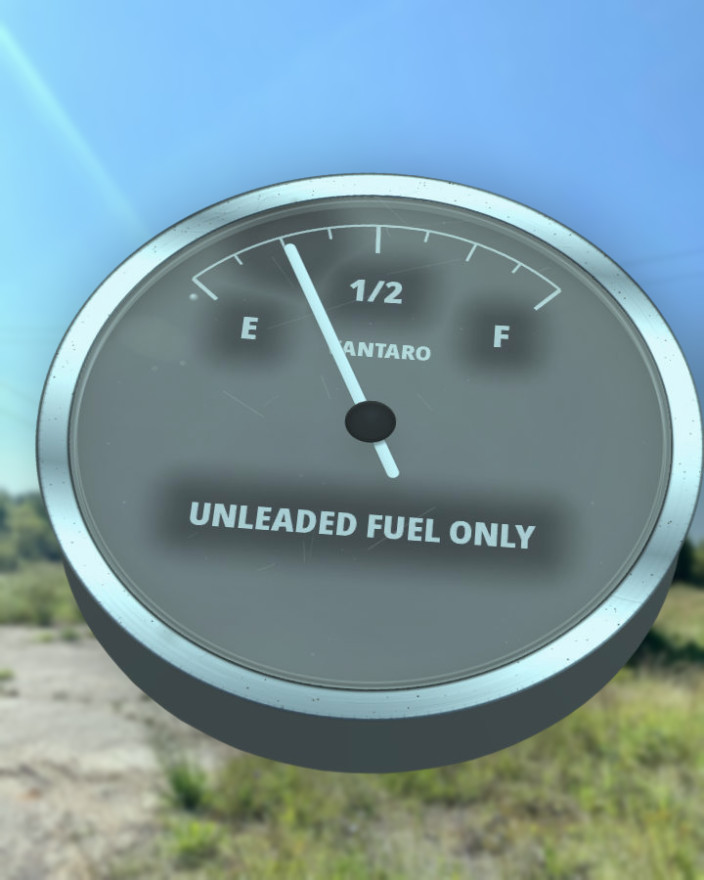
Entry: 0.25
